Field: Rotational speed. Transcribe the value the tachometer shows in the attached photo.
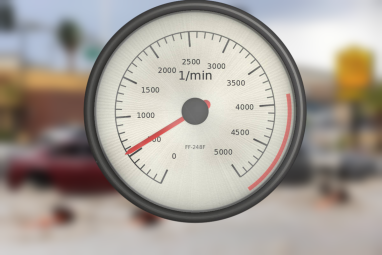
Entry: 550 rpm
